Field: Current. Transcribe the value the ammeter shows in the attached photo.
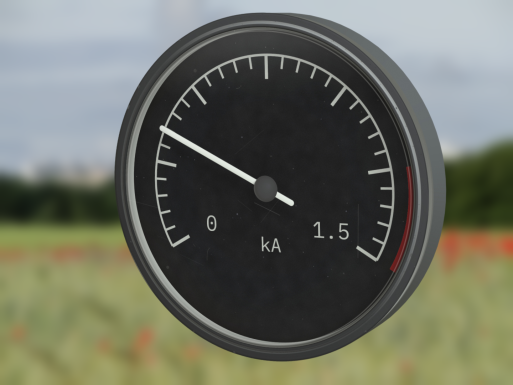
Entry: 0.35 kA
